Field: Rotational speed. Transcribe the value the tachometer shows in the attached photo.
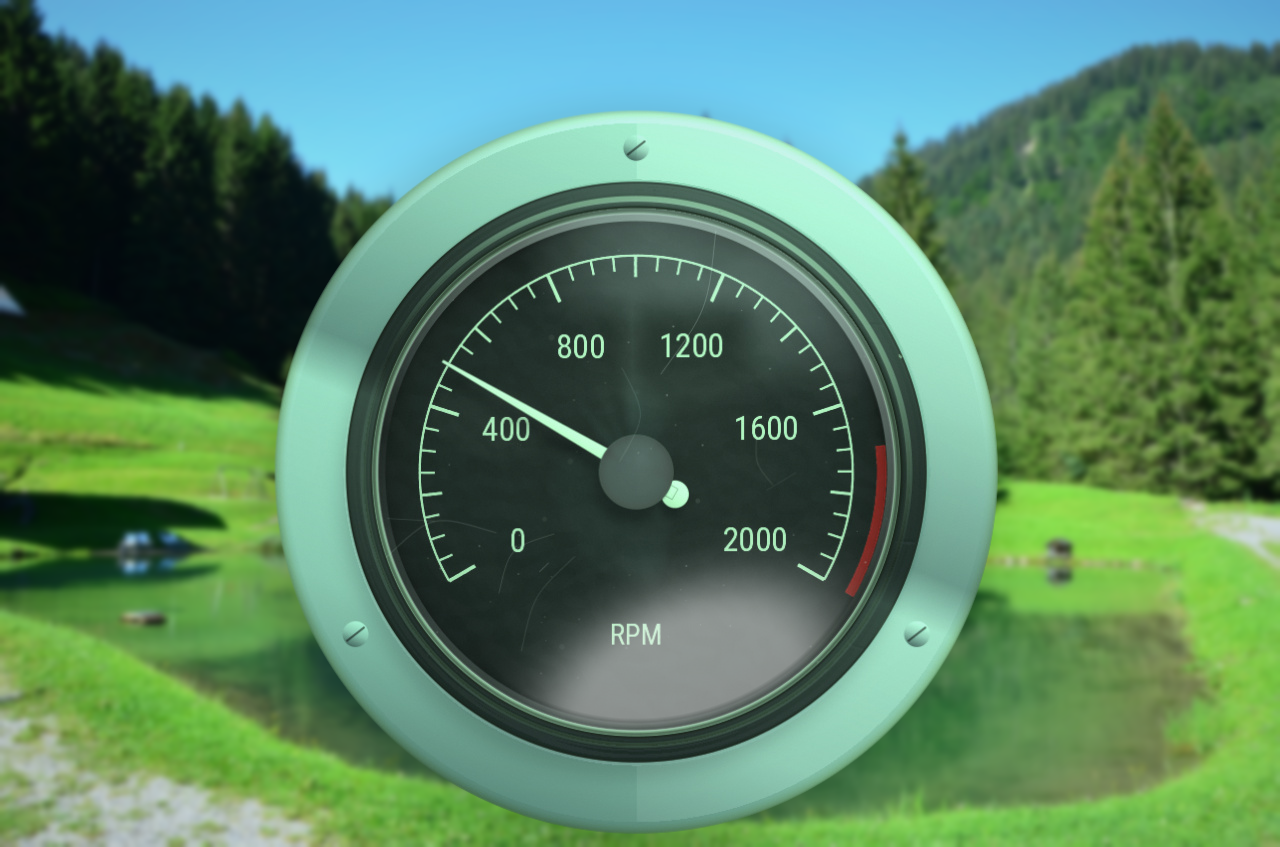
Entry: 500 rpm
